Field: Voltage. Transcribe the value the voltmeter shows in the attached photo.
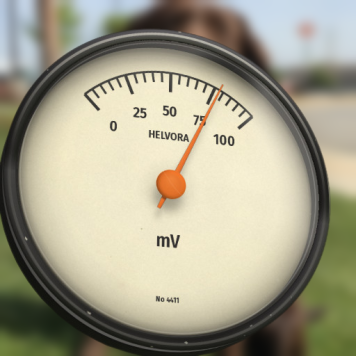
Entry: 77.5 mV
